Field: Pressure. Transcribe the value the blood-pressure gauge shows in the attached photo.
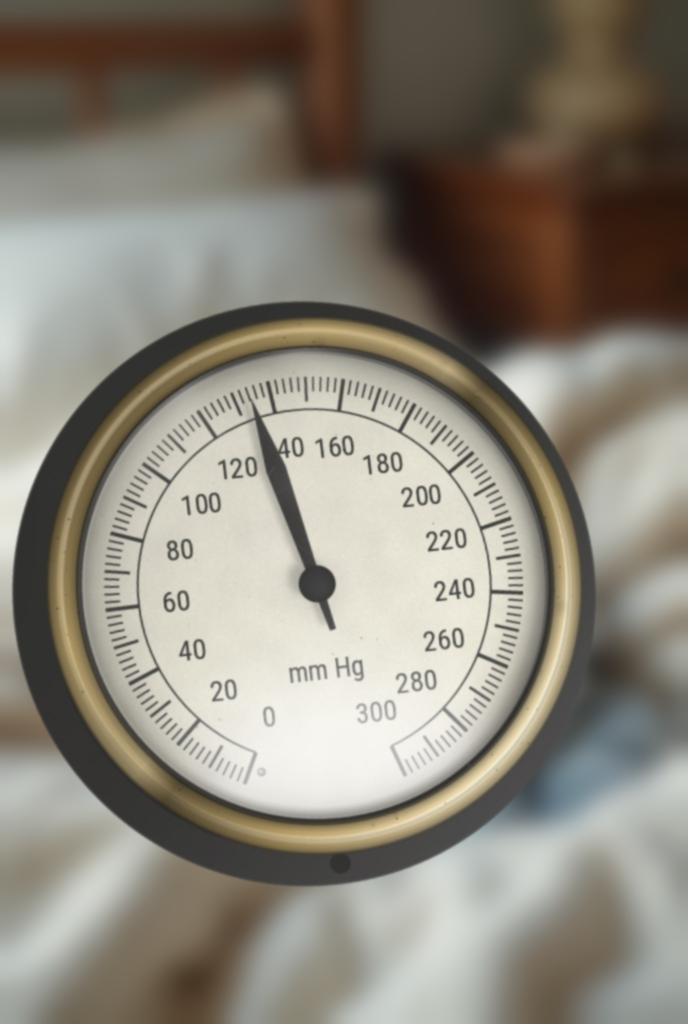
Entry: 134 mmHg
